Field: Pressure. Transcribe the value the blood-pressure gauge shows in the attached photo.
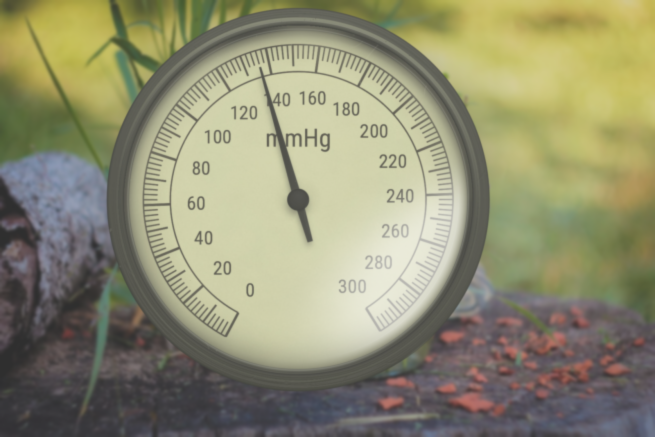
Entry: 136 mmHg
